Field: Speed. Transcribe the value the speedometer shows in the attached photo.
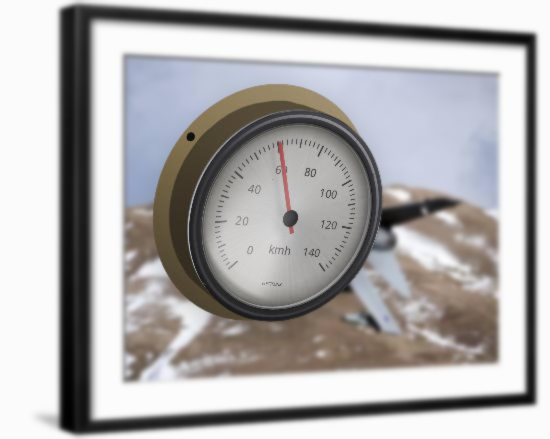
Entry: 60 km/h
